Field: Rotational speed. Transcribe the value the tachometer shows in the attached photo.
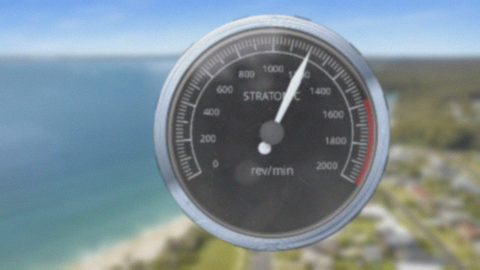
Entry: 1200 rpm
